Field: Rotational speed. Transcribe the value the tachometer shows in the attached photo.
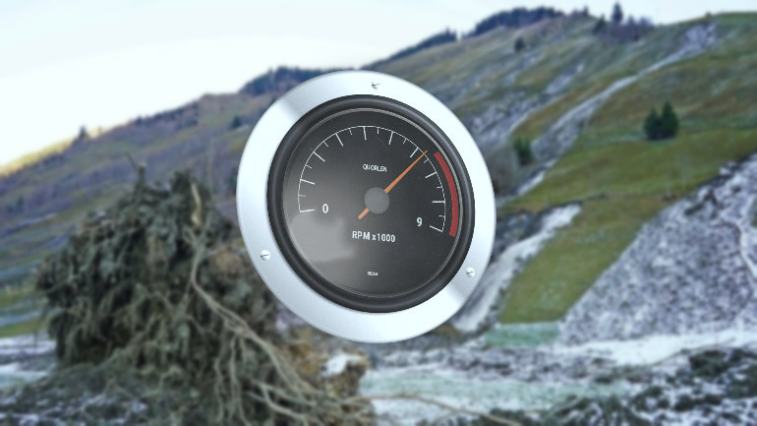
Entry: 6250 rpm
